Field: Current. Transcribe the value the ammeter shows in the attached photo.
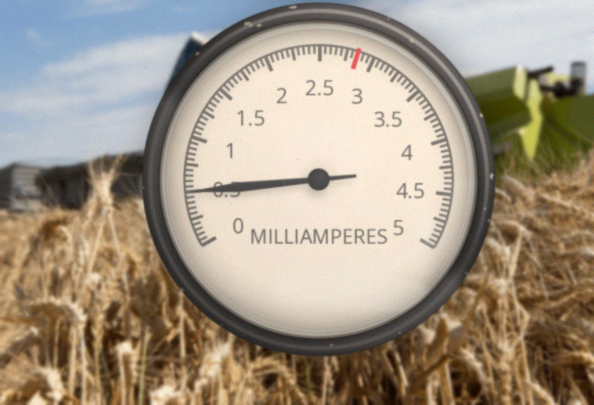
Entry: 0.5 mA
